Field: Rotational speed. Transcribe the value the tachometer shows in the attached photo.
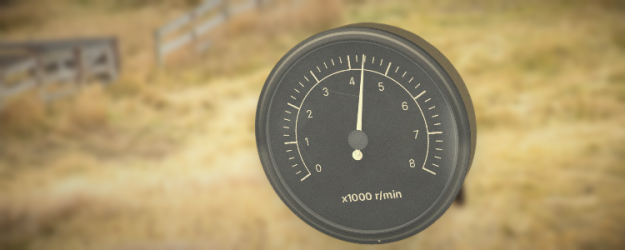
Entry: 4400 rpm
